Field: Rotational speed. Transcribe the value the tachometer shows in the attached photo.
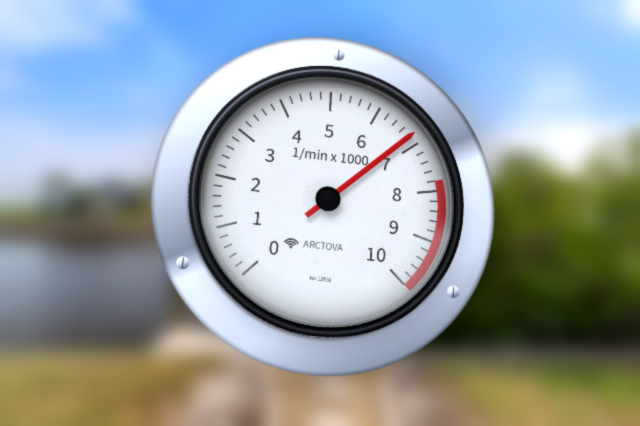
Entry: 6800 rpm
